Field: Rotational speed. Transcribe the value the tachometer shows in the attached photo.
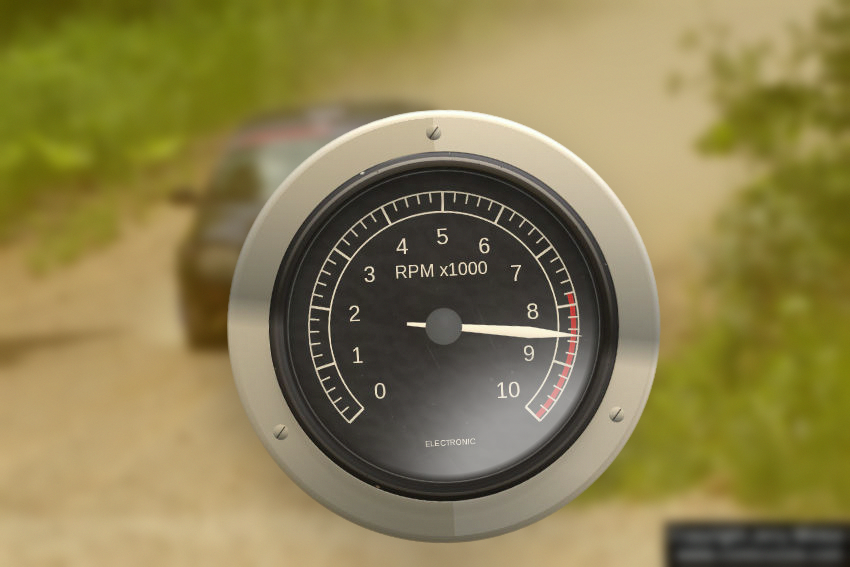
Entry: 8500 rpm
